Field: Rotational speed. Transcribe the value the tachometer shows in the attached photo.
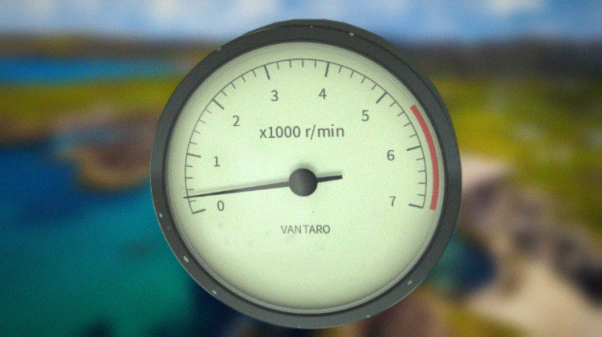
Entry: 300 rpm
